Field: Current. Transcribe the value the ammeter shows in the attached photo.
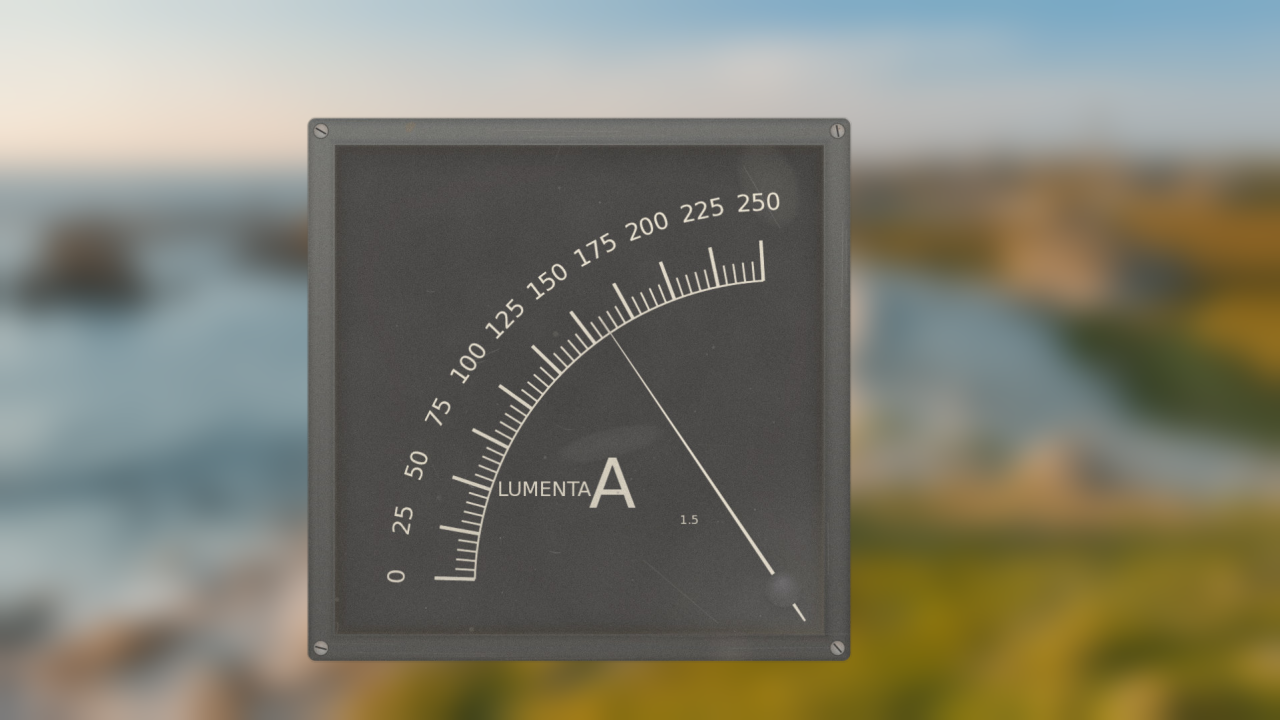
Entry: 160 A
